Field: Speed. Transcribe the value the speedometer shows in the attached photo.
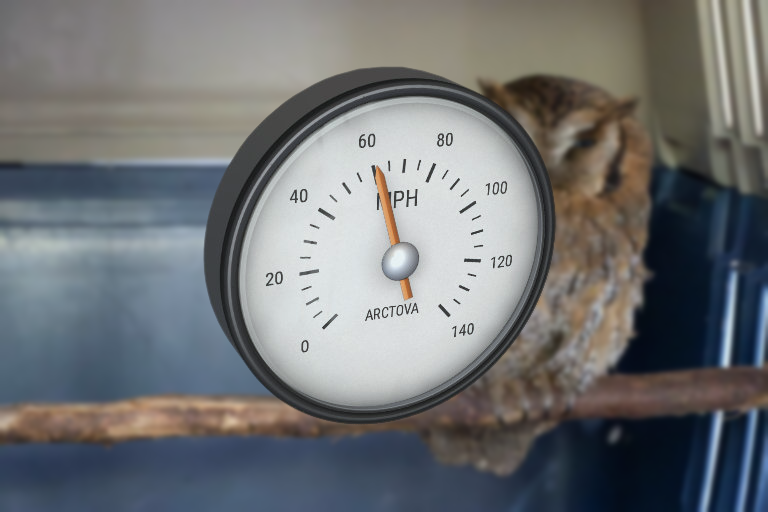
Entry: 60 mph
